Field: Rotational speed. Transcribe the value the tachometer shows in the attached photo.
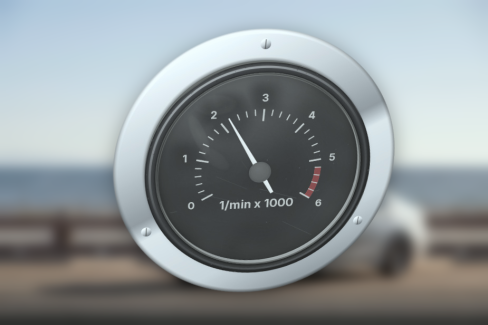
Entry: 2200 rpm
